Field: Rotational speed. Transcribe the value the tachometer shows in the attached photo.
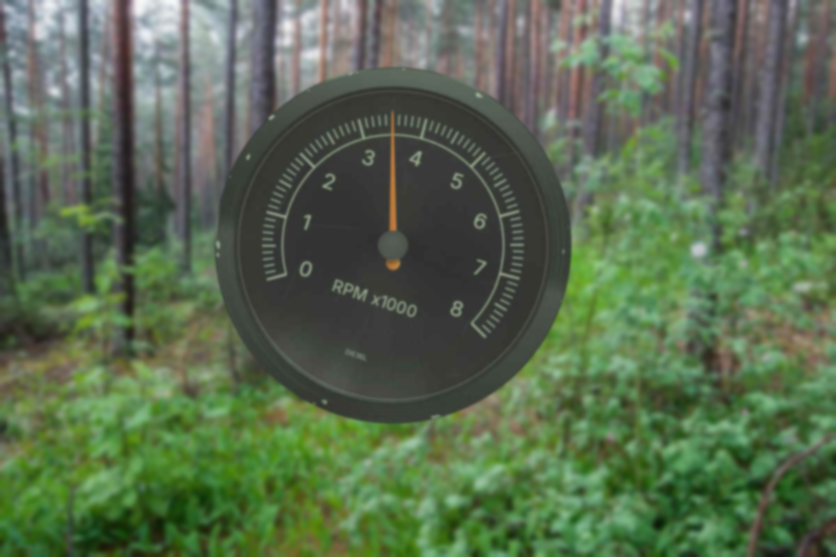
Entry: 3500 rpm
